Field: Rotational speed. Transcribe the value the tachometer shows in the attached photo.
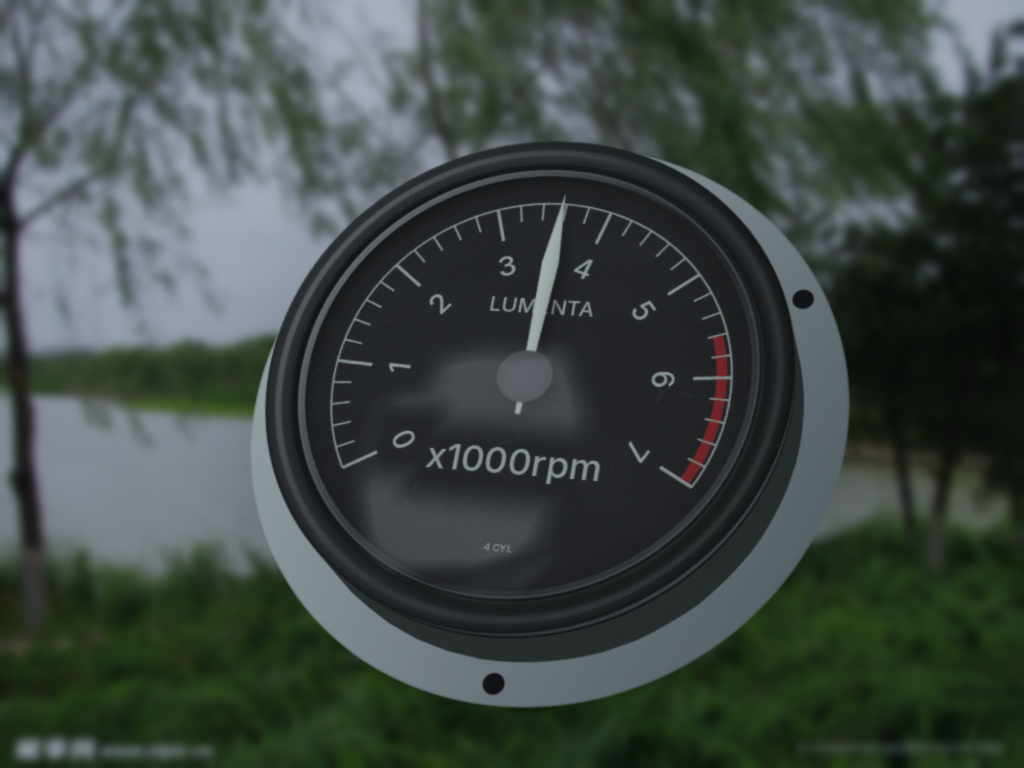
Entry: 3600 rpm
